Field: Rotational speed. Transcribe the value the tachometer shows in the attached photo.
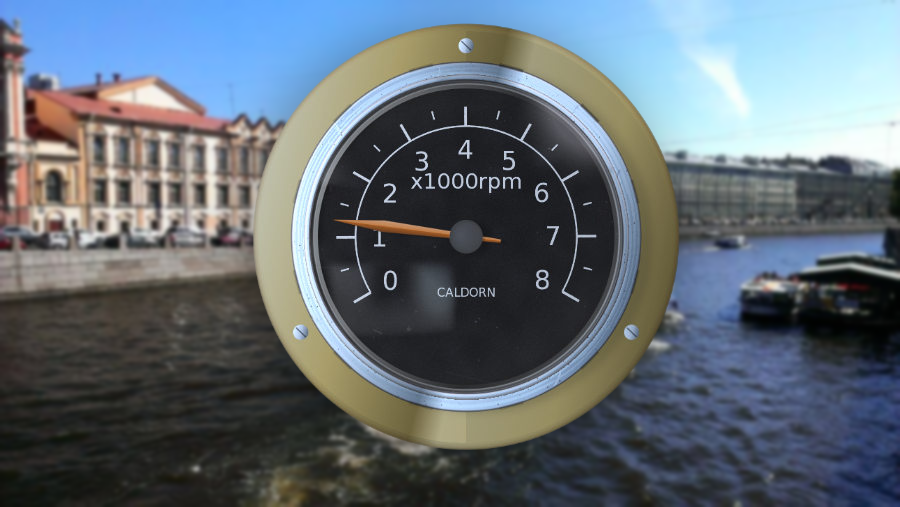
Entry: 1250 rpm
